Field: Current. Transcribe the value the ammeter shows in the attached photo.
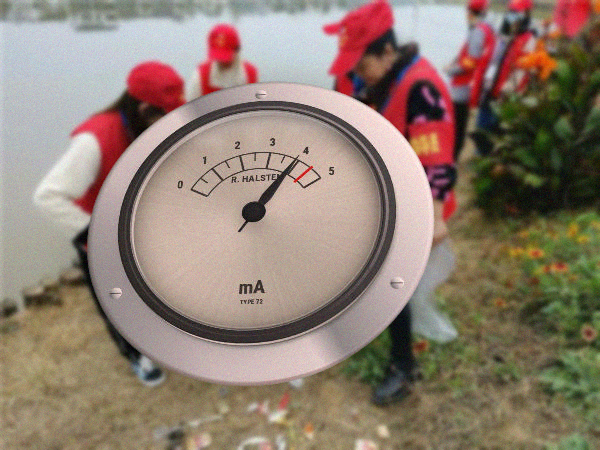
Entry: 4 mA
